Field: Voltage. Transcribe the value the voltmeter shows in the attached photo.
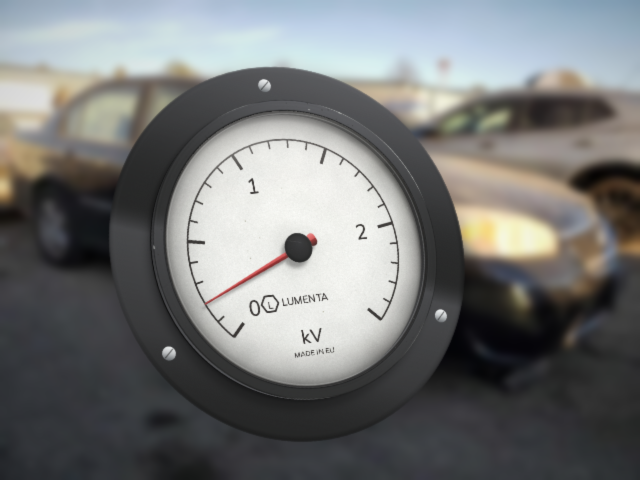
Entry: 0.2 kV
